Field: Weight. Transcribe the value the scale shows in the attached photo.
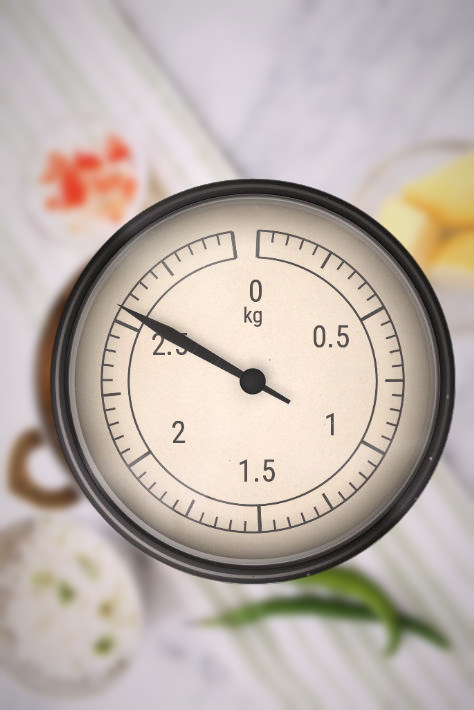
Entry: 2.55 kg
